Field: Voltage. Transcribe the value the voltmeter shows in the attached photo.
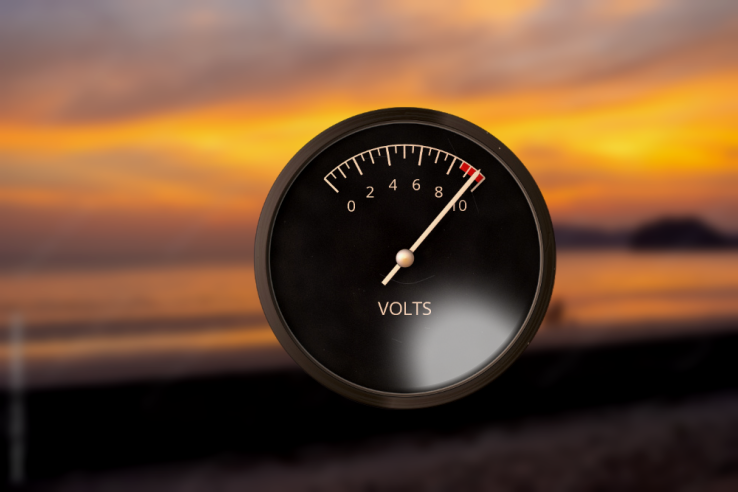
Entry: 9.5 V
